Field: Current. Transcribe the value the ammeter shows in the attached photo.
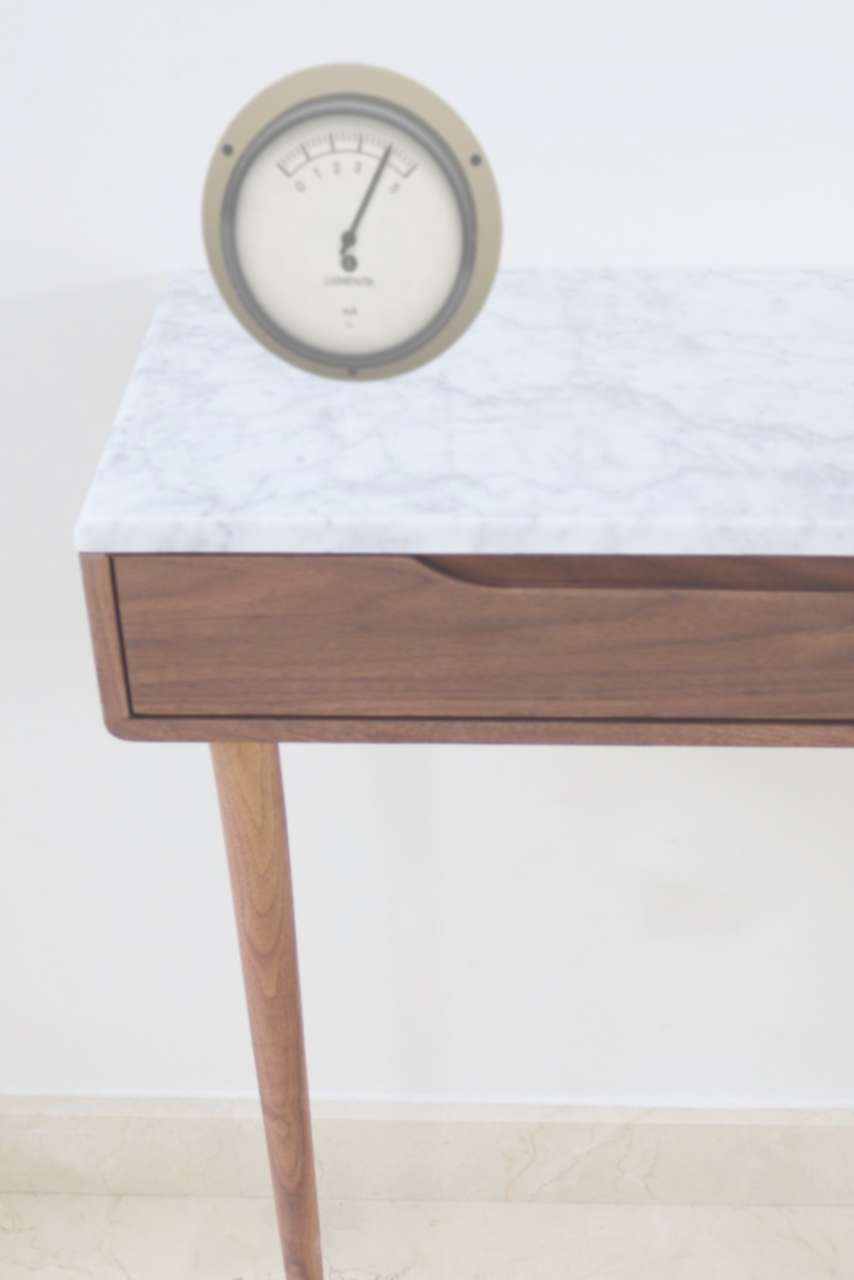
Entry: 4 mA
